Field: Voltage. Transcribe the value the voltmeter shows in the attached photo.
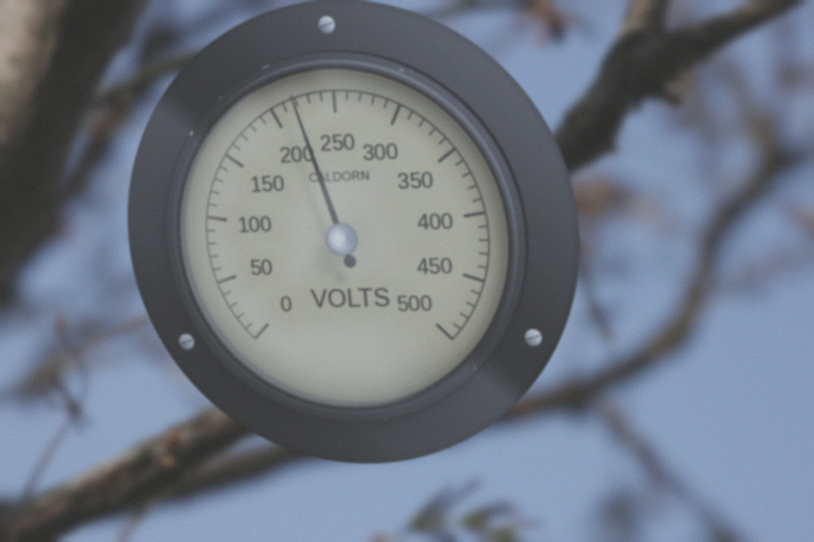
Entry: 220 V
